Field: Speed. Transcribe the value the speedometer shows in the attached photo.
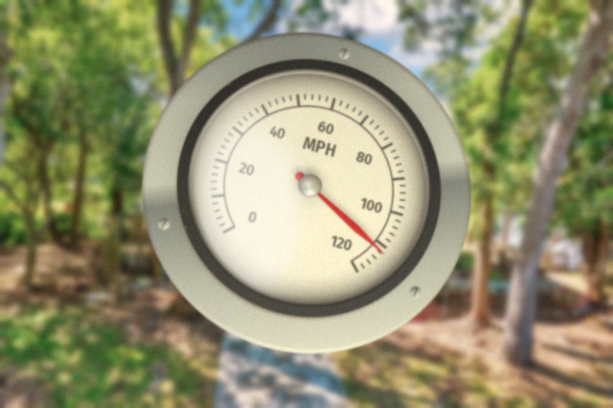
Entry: 112 mph
